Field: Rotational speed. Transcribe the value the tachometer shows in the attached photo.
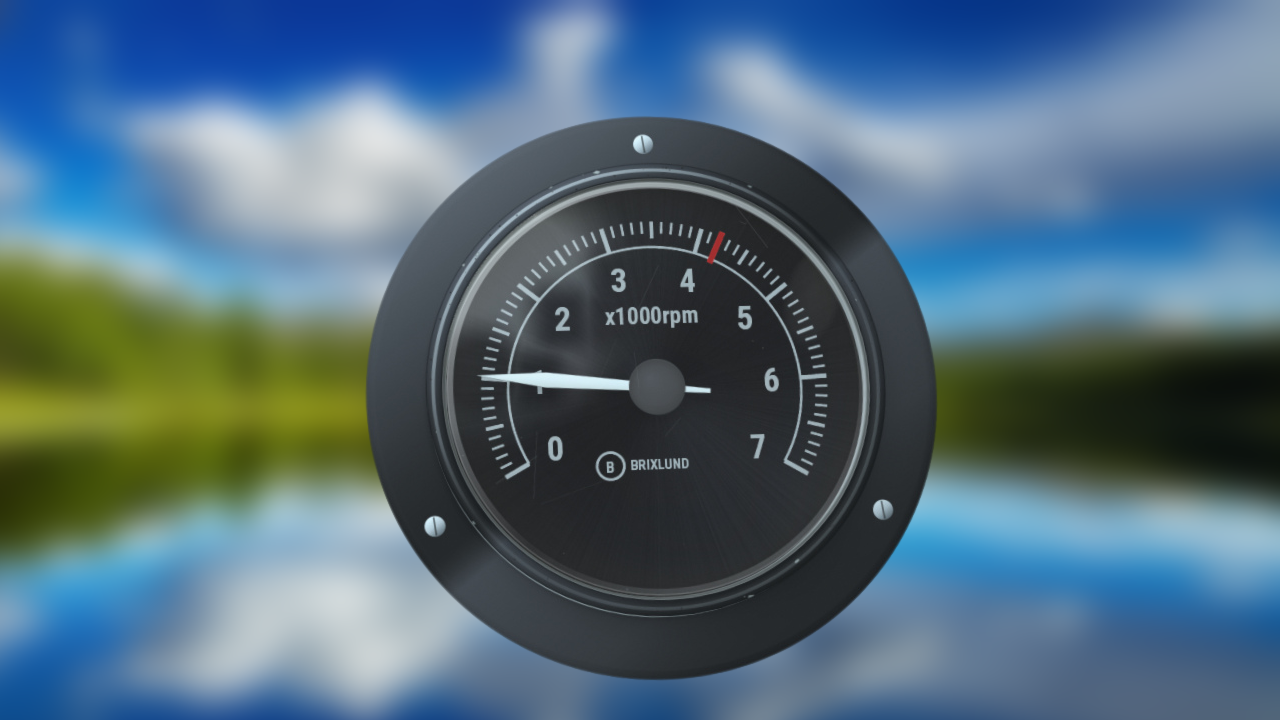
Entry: 1000 rpm
